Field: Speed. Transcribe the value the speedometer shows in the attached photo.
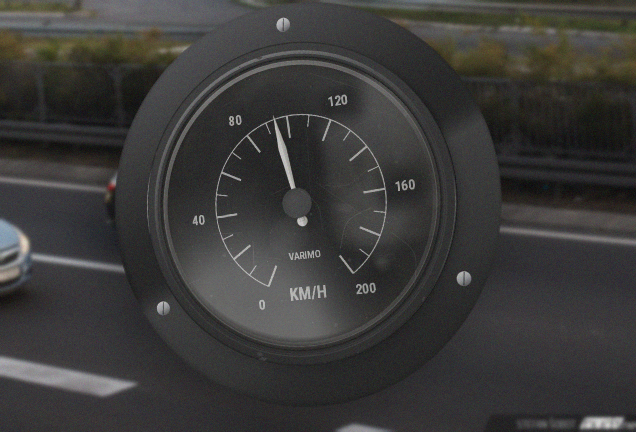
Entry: 95 km/h
